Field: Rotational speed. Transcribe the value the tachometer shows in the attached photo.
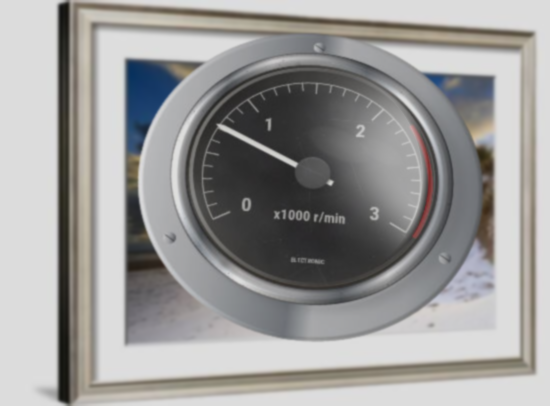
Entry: 700 rpm
